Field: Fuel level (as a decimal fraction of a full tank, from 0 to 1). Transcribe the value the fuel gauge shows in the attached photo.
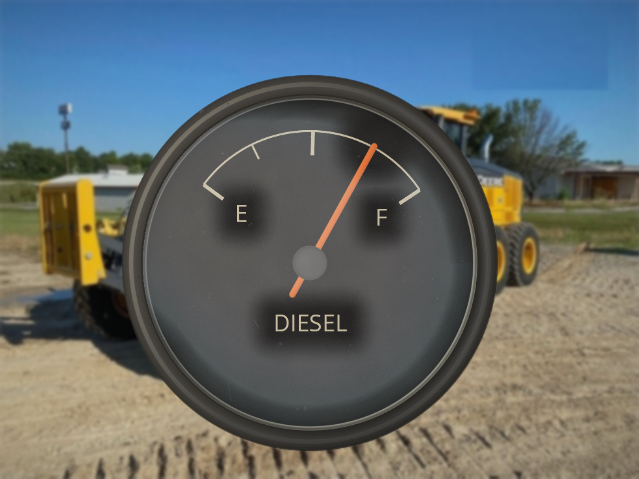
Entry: 0.75
